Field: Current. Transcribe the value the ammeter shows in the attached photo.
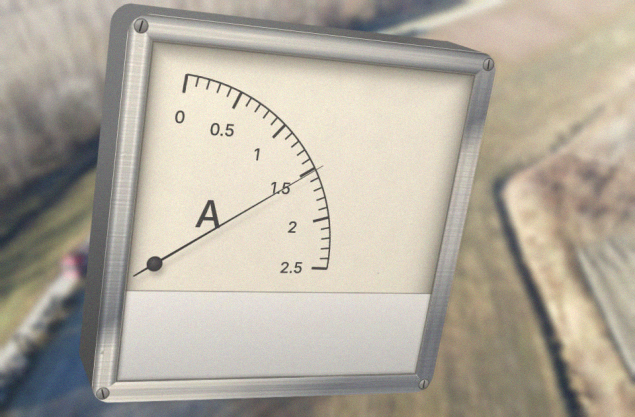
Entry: 1.5 A
